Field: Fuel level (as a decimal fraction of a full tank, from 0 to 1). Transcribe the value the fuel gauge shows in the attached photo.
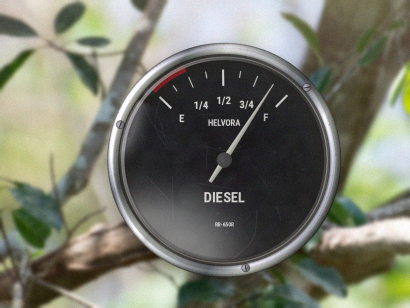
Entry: 0.875
